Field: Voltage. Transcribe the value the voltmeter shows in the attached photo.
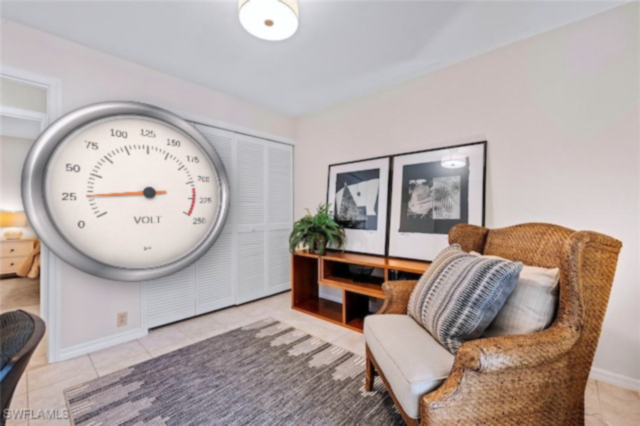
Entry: 25 V
